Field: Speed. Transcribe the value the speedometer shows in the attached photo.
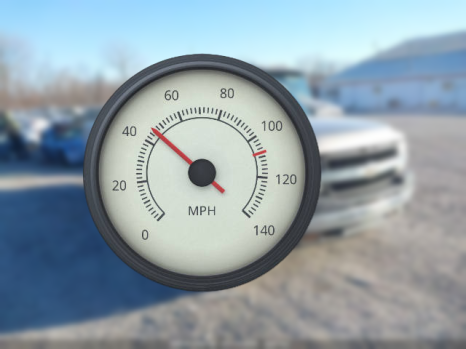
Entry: 46 mph
